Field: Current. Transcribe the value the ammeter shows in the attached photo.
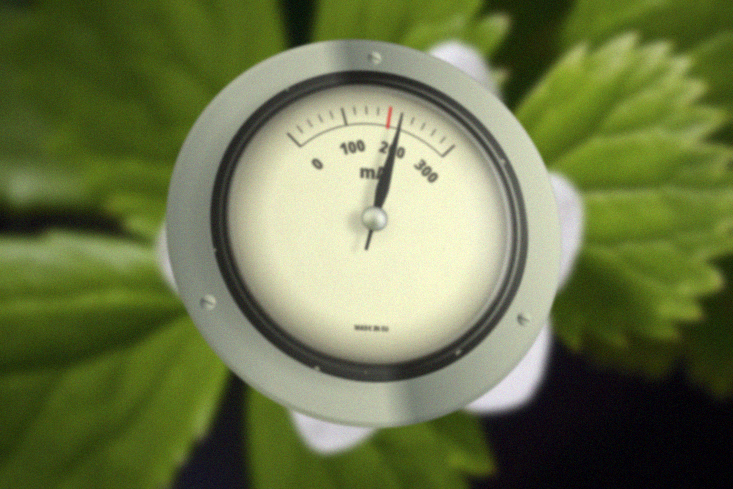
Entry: 200 mA
